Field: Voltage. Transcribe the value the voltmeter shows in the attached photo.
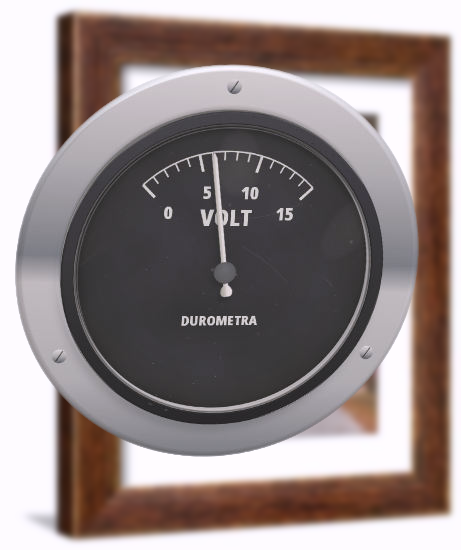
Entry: 6 V
